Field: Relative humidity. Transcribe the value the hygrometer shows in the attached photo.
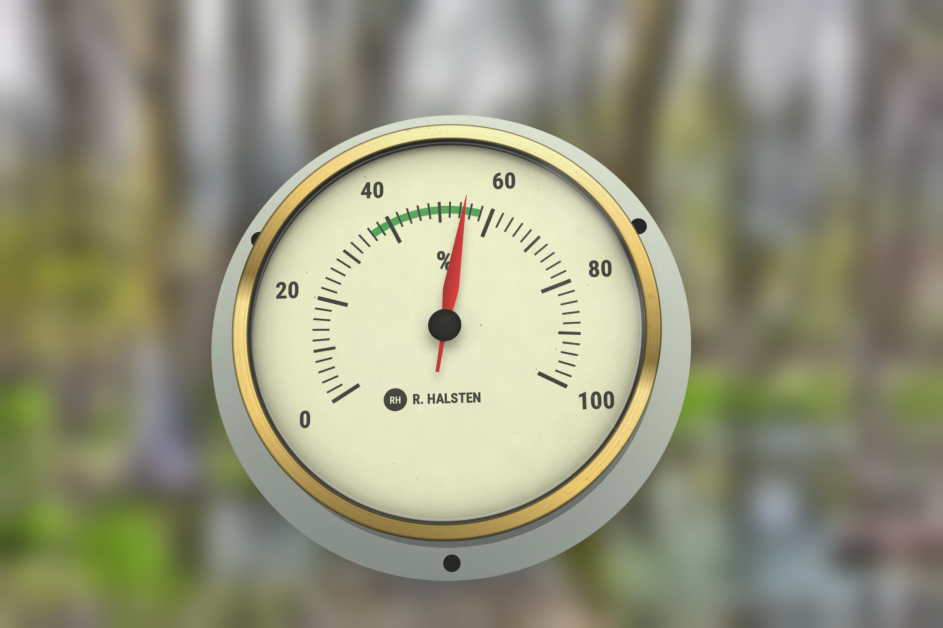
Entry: 55 %
